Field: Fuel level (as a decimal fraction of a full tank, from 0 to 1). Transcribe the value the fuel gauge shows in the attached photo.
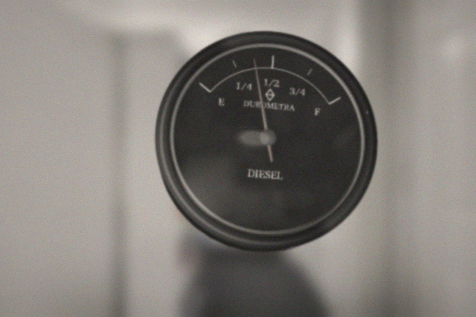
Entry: 0.375
